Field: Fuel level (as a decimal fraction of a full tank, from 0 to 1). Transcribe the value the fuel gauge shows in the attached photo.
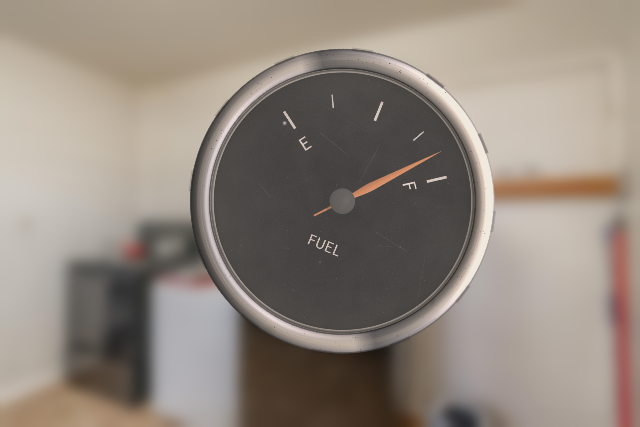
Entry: 0.875
